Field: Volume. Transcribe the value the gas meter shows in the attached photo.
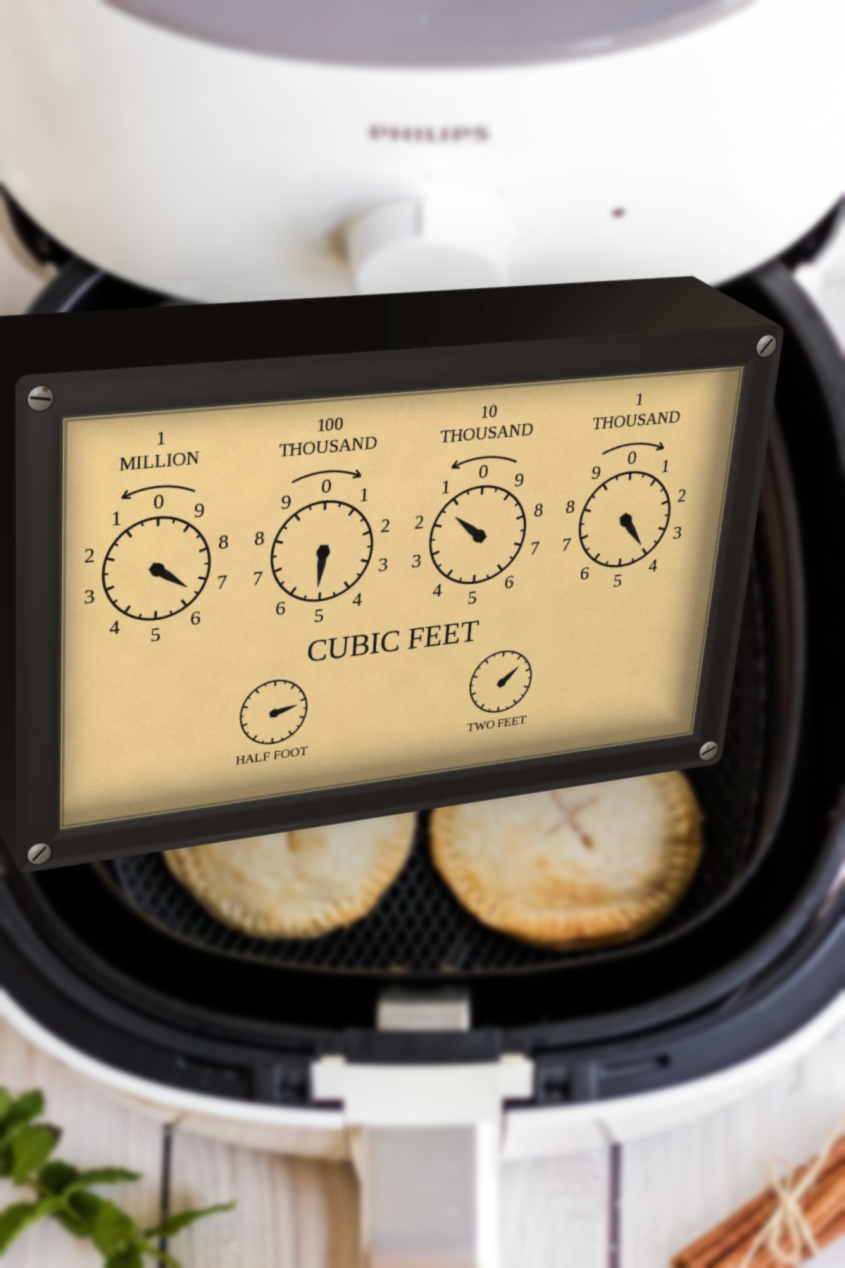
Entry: 651400 ft³
